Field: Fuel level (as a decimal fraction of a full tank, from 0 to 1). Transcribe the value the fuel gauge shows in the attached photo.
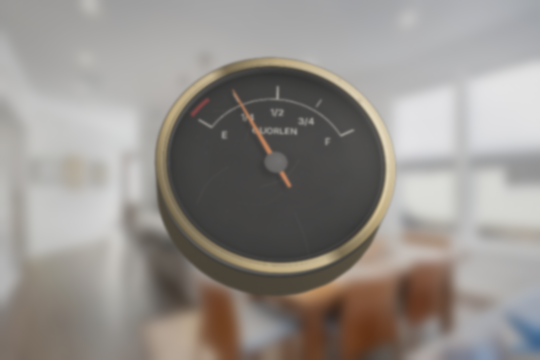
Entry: 0.25
